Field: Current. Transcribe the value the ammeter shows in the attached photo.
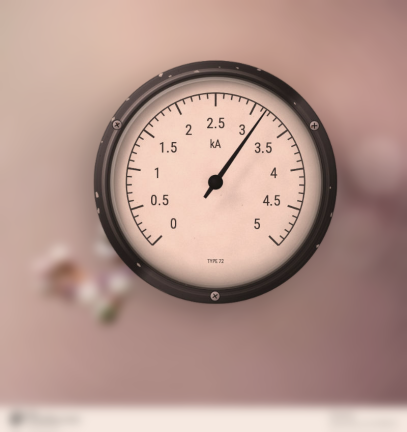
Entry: 3.15 kA
